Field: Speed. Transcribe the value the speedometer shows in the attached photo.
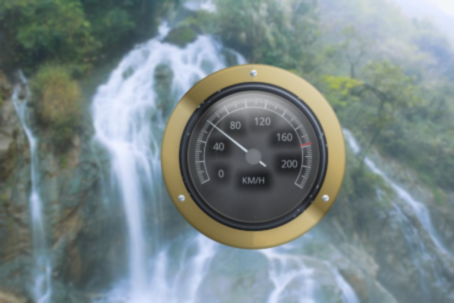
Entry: 60 km/h
